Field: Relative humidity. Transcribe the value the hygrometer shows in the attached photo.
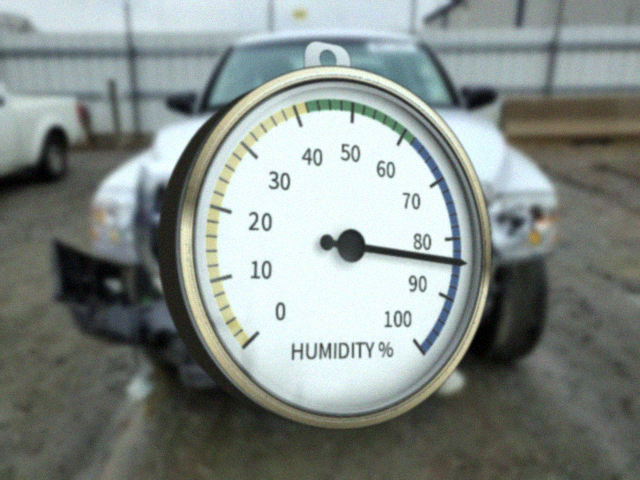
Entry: 84 %
